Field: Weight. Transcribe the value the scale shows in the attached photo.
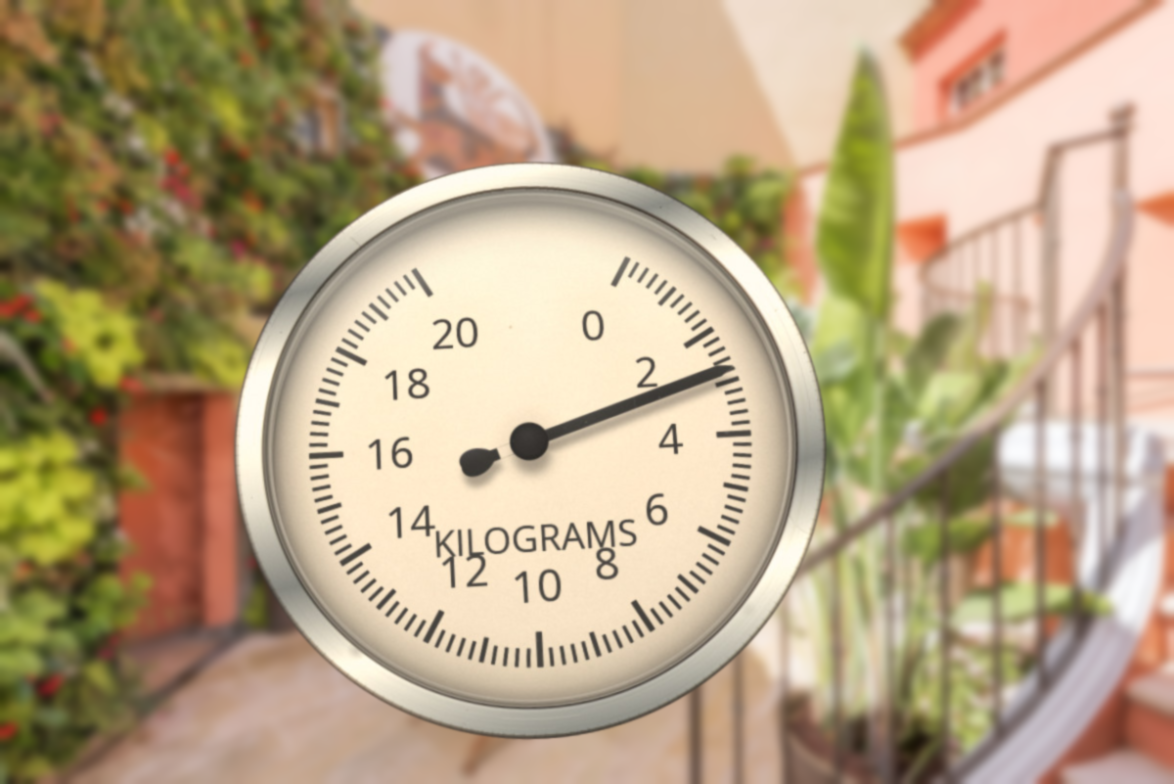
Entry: 2.8 kg
